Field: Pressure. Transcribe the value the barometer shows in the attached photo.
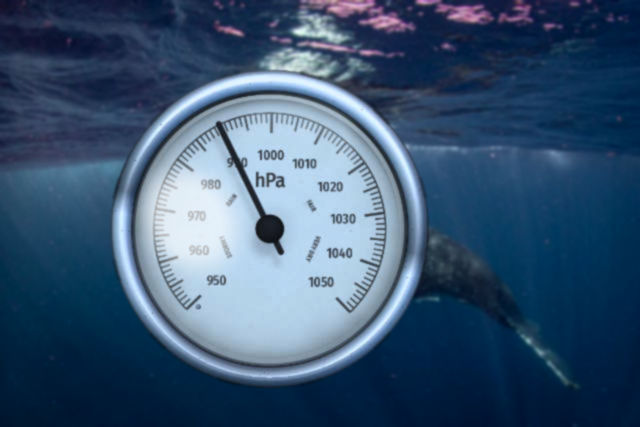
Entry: 990 hPa
